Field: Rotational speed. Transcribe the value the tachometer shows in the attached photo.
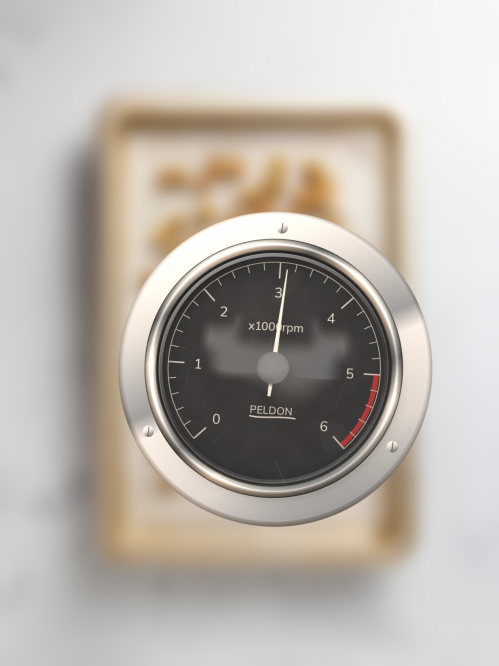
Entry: 3100 rpm
